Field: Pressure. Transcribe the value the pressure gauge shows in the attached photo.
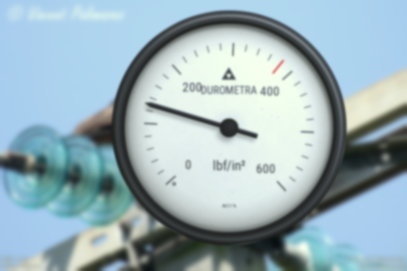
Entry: 130 psi
